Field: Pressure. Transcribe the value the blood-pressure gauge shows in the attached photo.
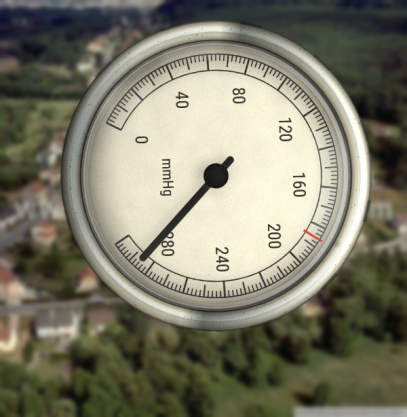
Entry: 286 mmHg
